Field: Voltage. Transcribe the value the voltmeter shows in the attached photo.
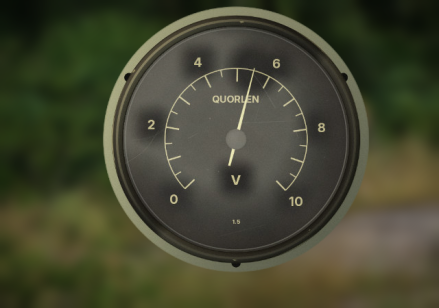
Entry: 5.5 V
